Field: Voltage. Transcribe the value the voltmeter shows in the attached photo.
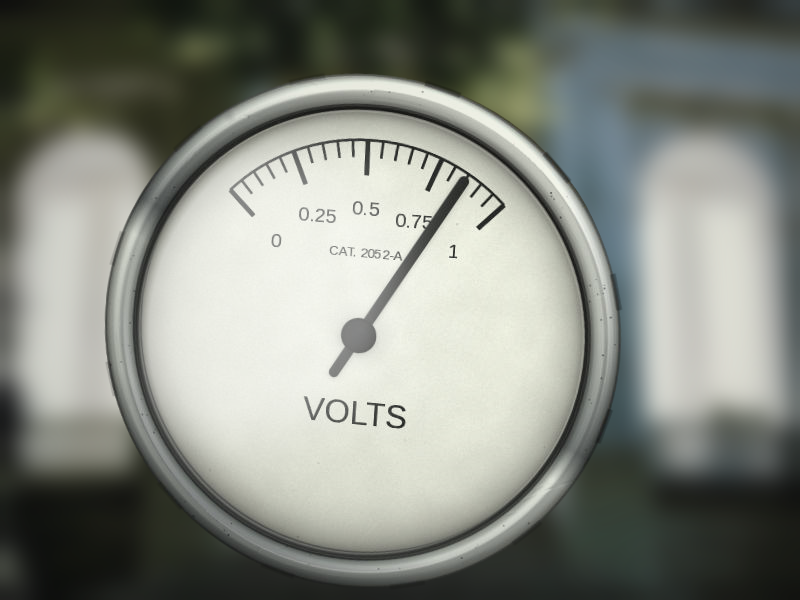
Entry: 0.85 V
